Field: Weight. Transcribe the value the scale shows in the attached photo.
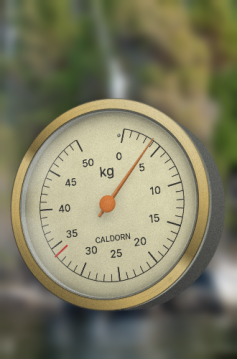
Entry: 4 kg
